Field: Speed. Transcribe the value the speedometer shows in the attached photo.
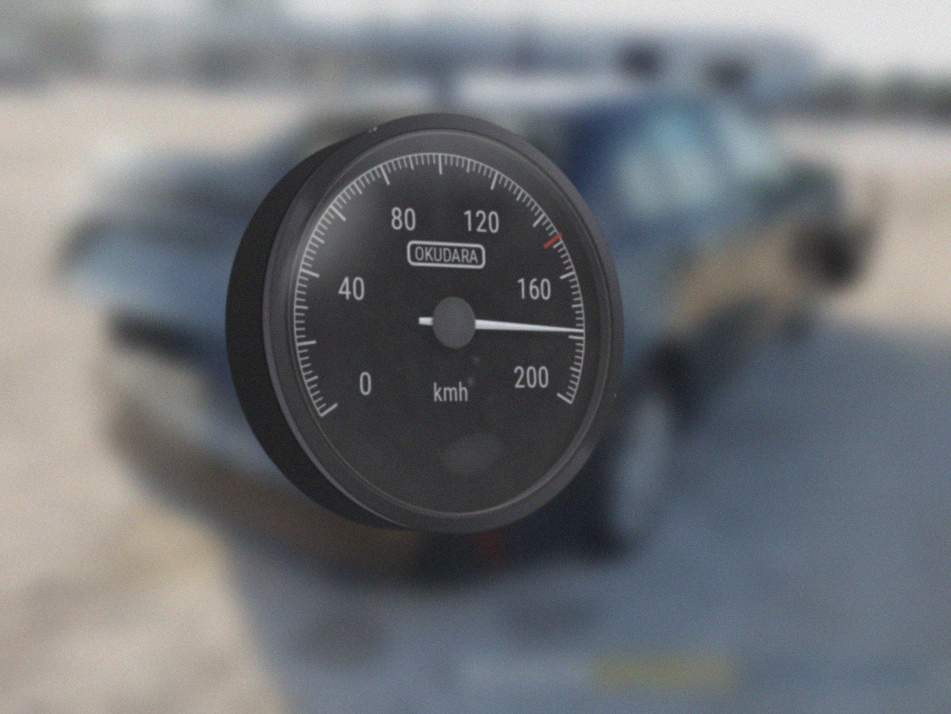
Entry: 178 km/h
